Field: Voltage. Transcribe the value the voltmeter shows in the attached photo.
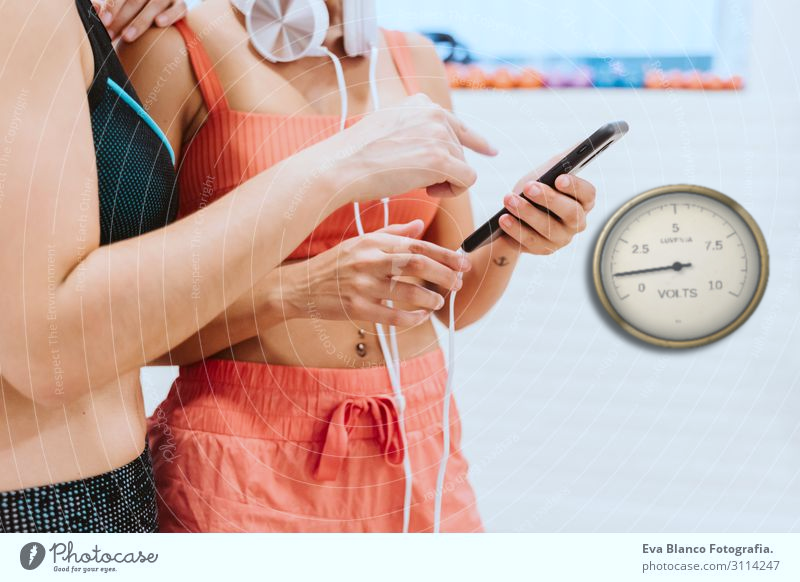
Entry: 1 V
